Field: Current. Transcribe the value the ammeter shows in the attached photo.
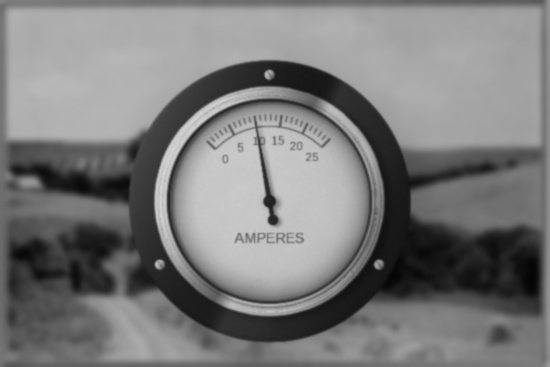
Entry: 10 A
